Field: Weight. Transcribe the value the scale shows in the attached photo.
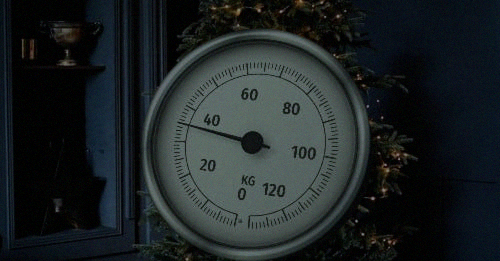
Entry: 35 kg
